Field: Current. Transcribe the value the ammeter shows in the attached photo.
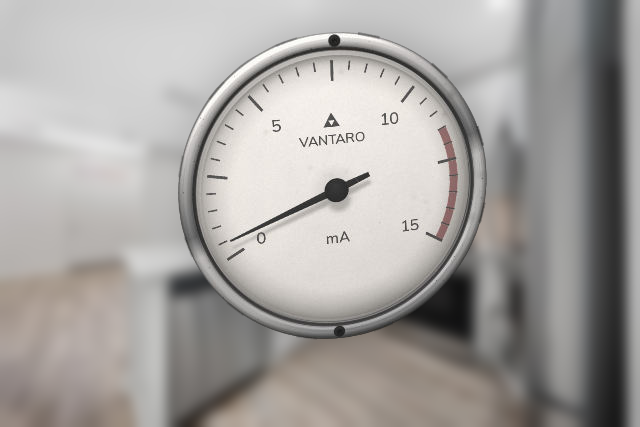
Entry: 0.5 mA
